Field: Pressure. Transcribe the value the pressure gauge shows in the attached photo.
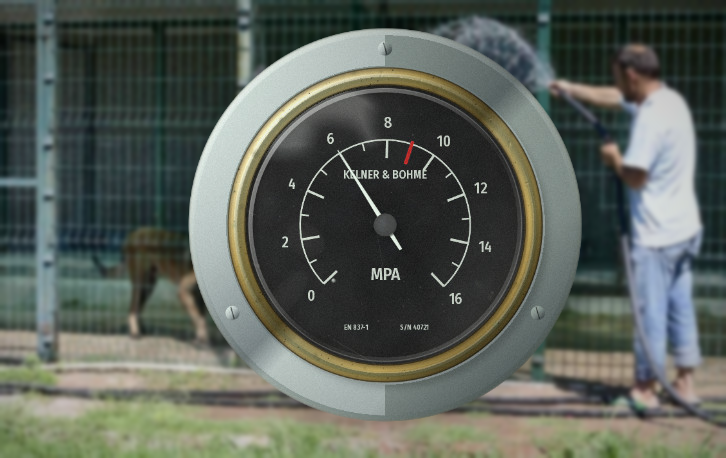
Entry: 6 MPa
